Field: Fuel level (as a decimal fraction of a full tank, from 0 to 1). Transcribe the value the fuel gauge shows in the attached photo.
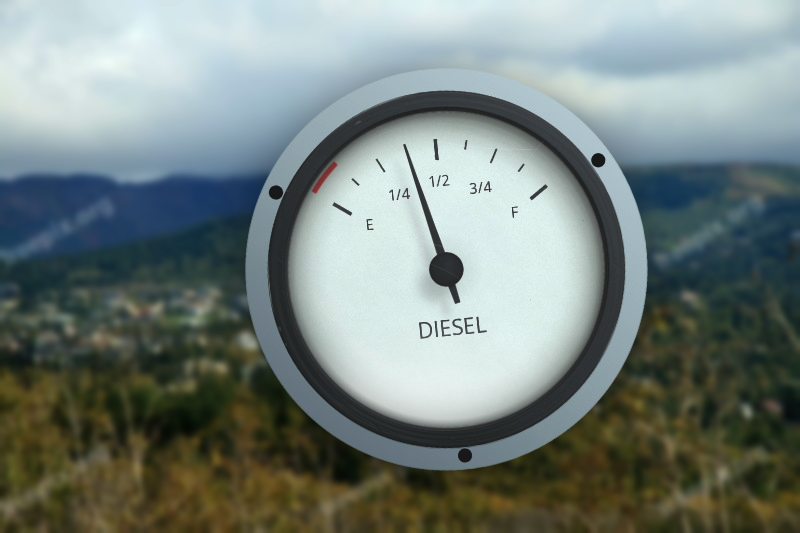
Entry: 0.375
